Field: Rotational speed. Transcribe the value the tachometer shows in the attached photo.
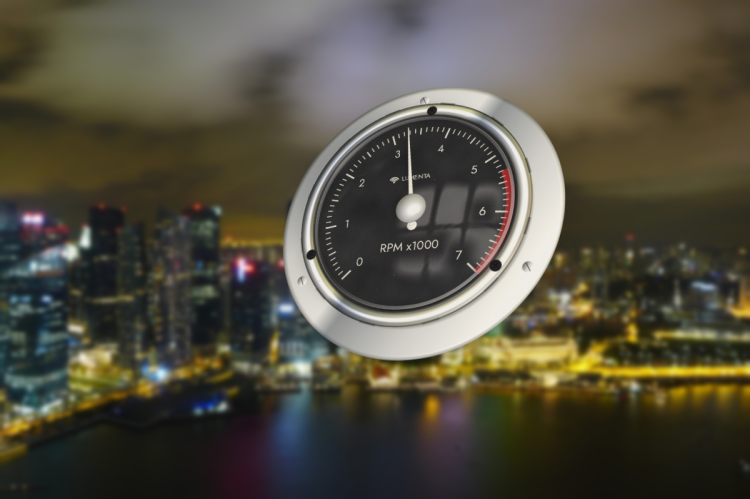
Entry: 3300 rpm
